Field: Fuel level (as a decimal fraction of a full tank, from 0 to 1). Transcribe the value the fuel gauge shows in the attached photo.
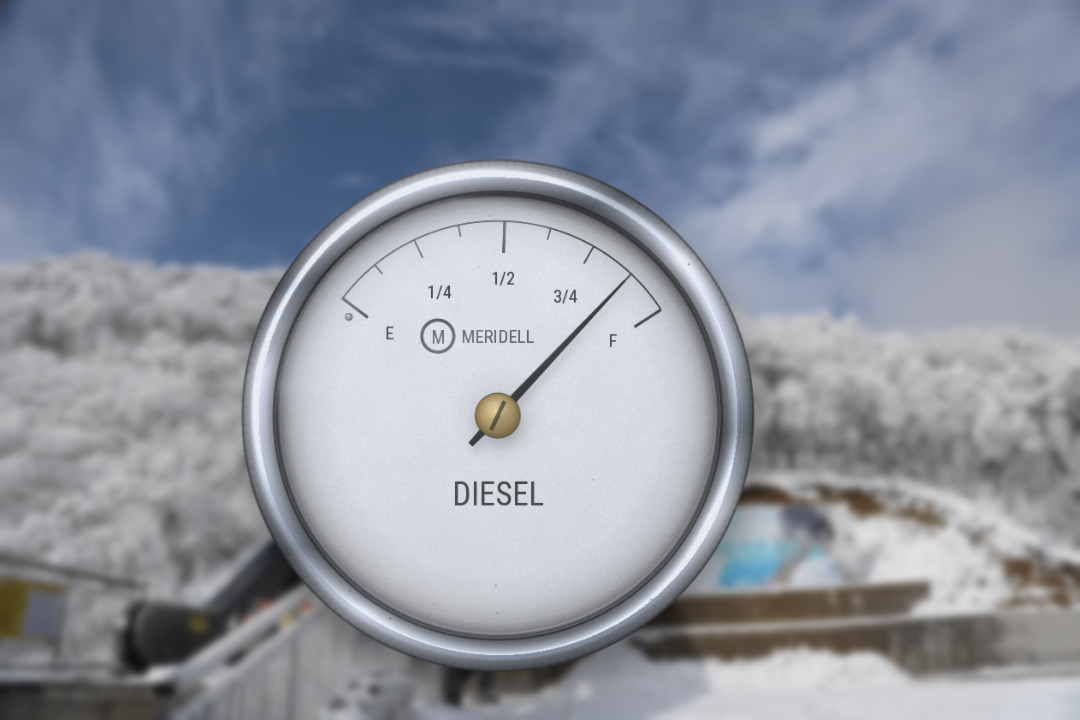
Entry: 0.875
